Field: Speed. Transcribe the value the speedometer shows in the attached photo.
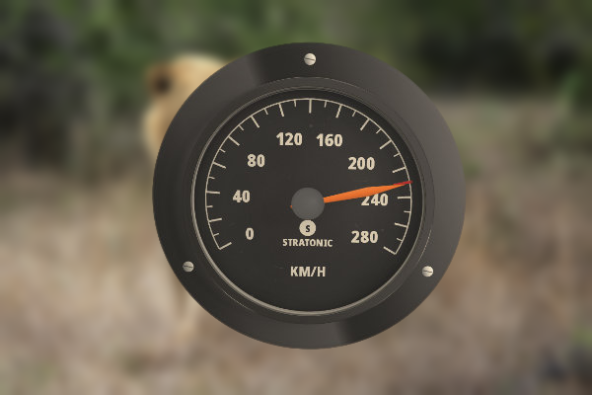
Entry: 230 km/h
